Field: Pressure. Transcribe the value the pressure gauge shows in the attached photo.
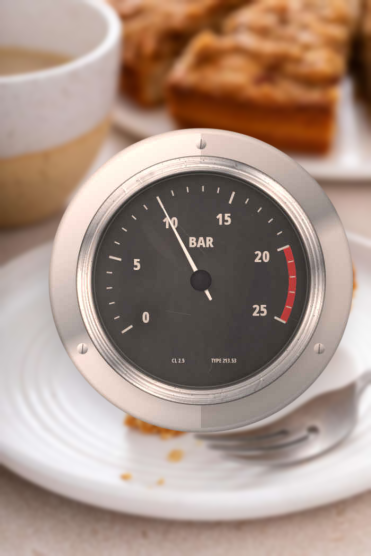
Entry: 10 bar
